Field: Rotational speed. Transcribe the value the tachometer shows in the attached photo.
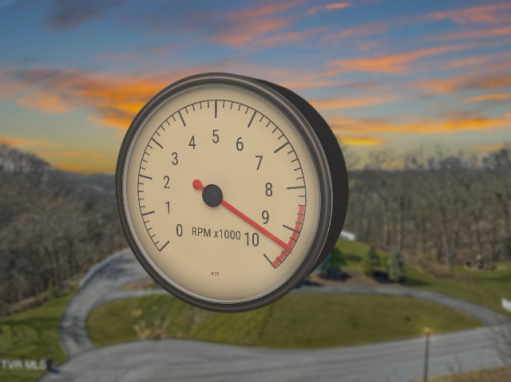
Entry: 9400 rpm
